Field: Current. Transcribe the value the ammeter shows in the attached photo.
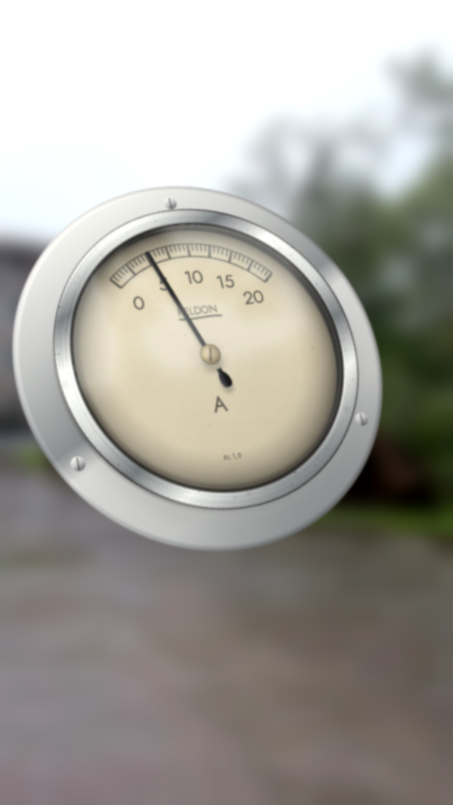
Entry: 5 A
